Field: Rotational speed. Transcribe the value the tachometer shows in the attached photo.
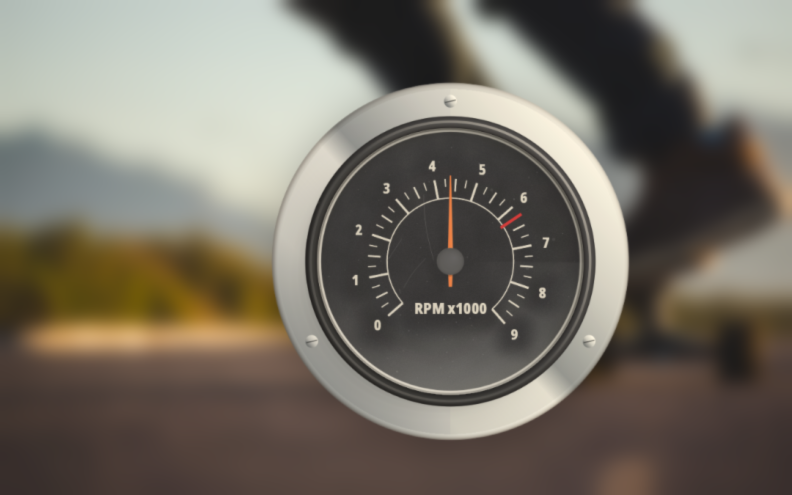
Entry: 4375 rpm
